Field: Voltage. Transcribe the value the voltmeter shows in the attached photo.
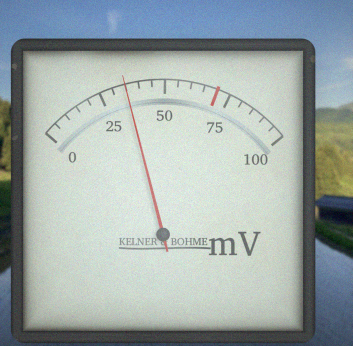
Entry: 35 mV
